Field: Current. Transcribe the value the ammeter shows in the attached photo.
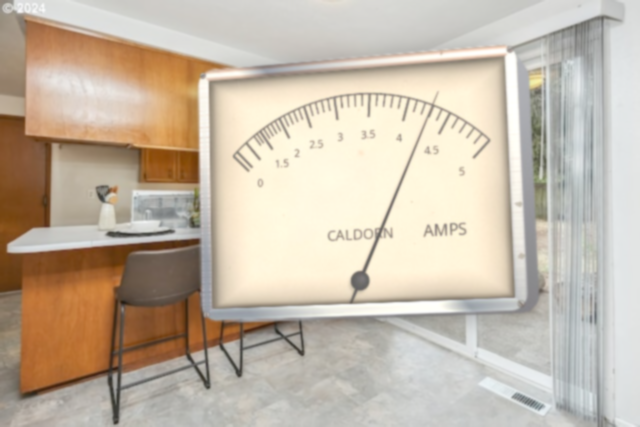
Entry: 4.3 A
